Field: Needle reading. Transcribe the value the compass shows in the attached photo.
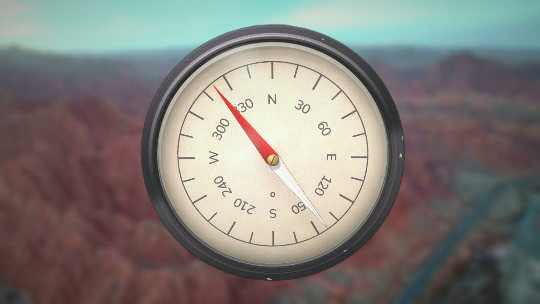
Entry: 322.5 °
